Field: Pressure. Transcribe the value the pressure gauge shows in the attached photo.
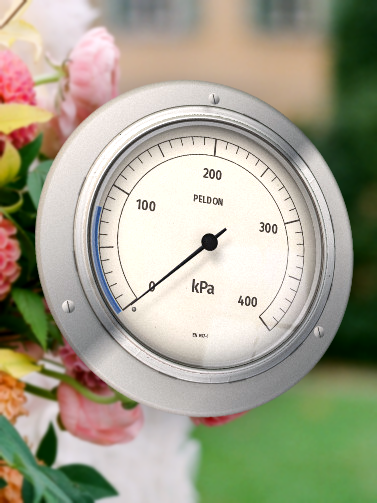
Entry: 0 kPa
